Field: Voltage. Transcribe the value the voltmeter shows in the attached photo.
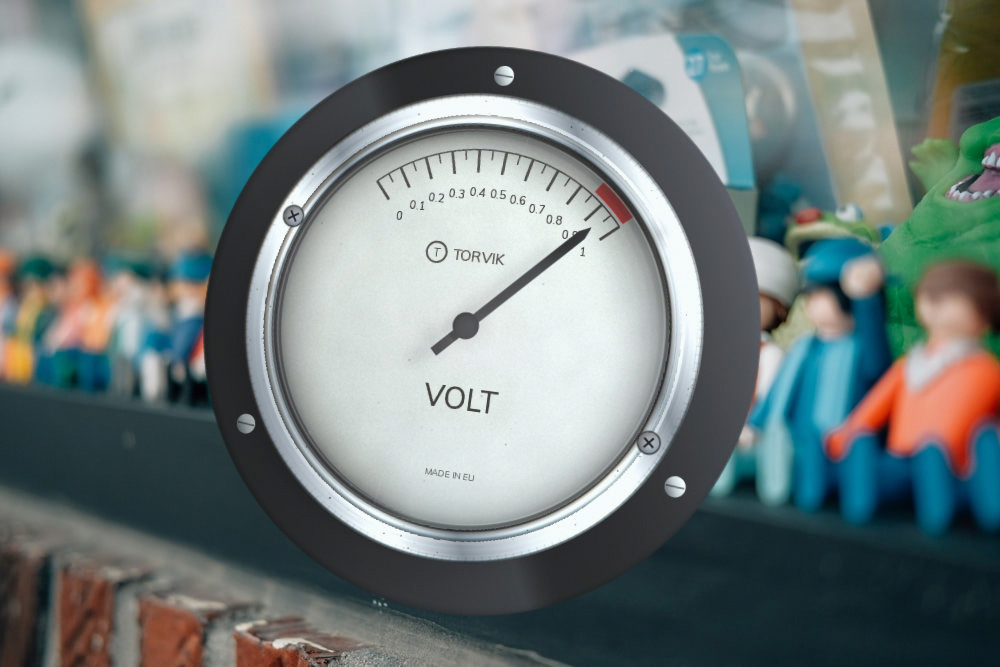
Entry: 0.95 V
